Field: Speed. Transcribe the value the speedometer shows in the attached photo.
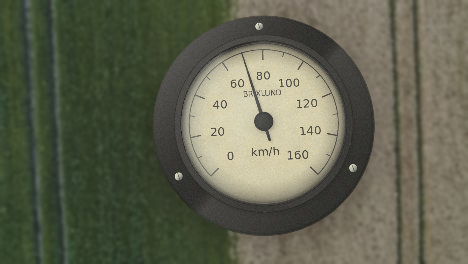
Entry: 70 km/h
